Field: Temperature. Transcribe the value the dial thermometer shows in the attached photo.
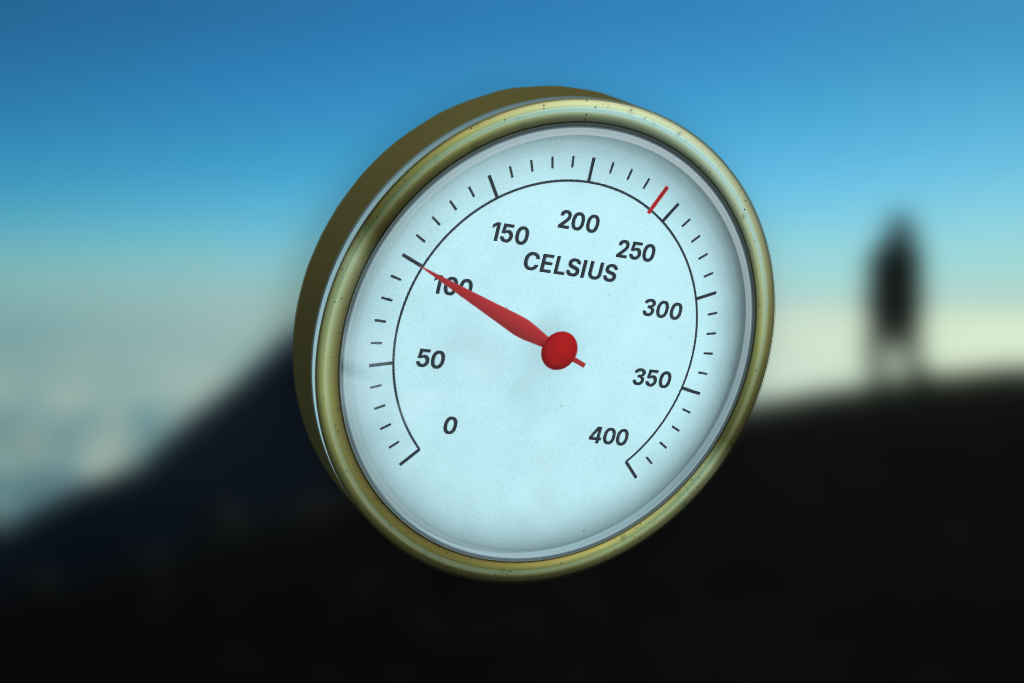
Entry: 100 °C
